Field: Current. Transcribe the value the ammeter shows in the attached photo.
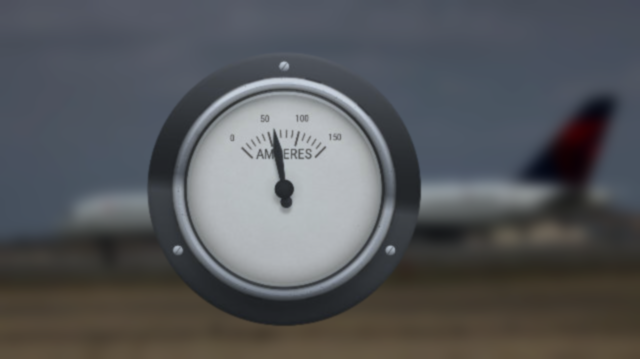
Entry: 60 A
